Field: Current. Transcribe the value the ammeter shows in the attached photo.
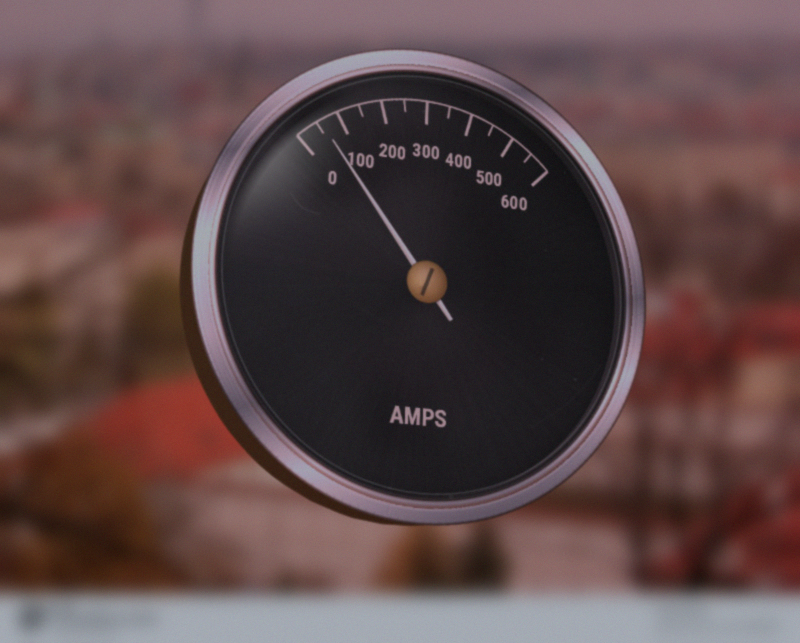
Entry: 50 A
